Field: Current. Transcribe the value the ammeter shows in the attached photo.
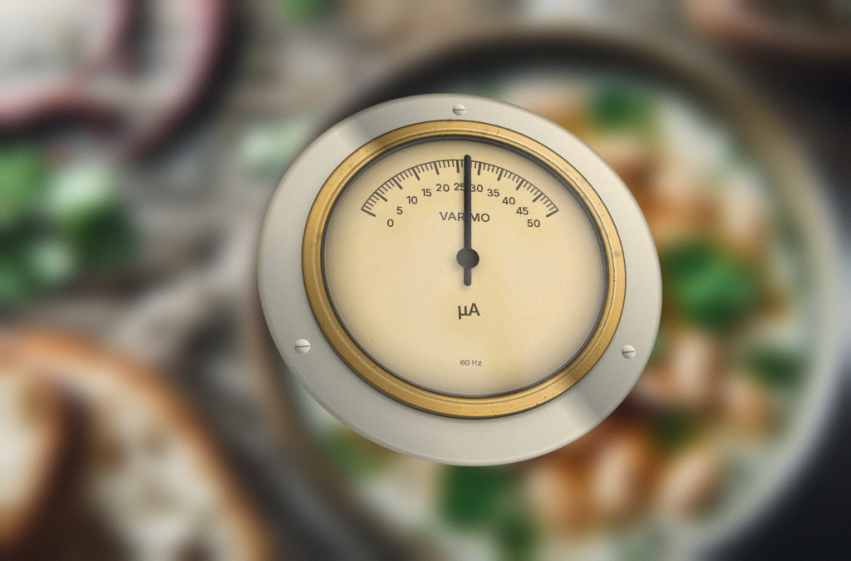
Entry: 27 µA
